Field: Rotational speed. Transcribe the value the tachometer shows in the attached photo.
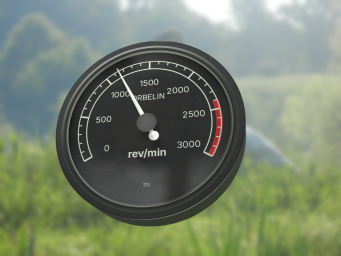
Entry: 1150 rpm
